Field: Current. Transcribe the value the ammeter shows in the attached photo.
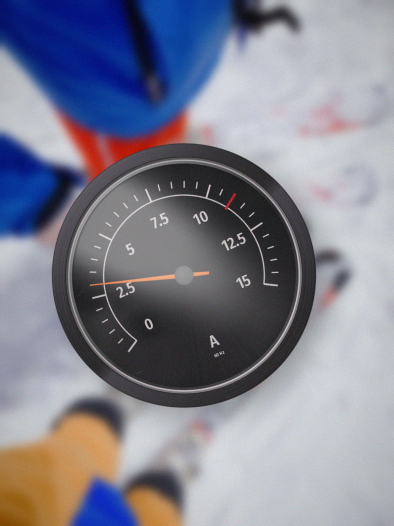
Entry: 3 A
